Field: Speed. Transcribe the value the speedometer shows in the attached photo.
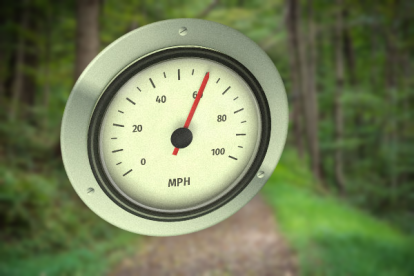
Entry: 60 mph
